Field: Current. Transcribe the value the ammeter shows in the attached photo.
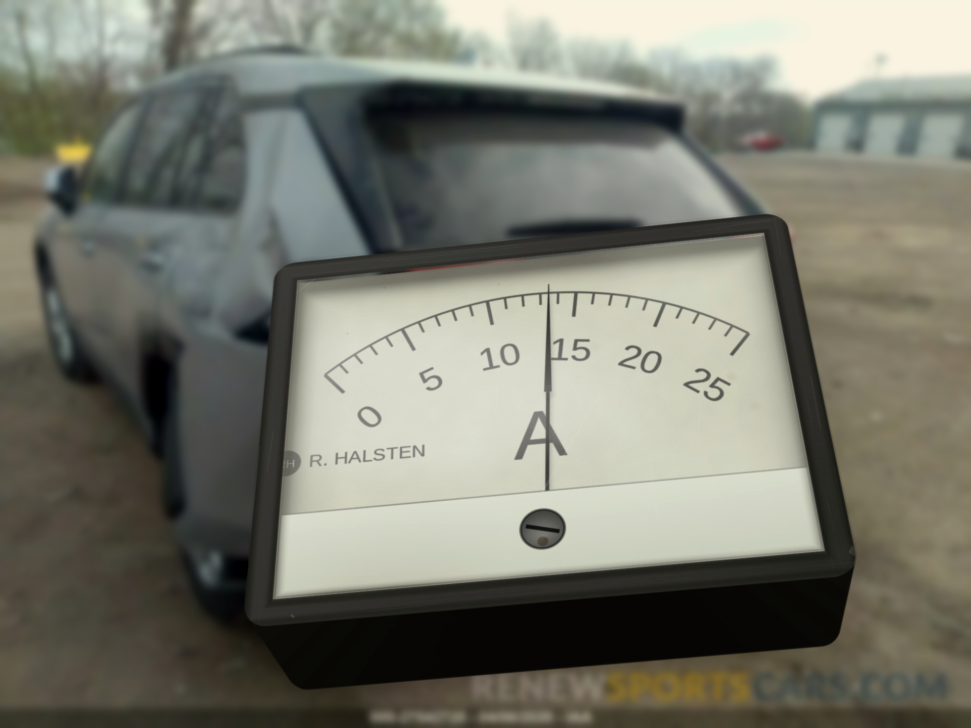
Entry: 13.5 A
